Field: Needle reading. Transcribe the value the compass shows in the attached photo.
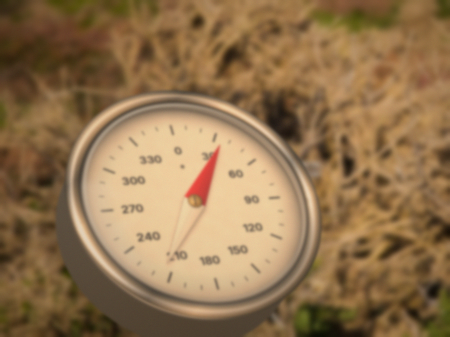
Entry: 35 °
